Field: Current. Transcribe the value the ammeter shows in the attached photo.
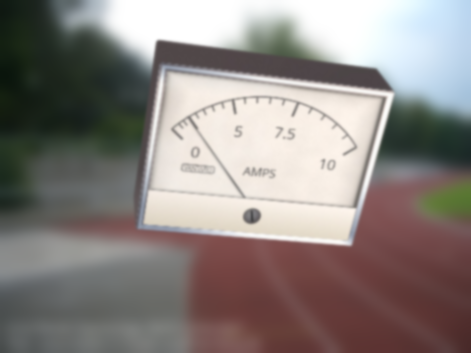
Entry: 2.5 A
